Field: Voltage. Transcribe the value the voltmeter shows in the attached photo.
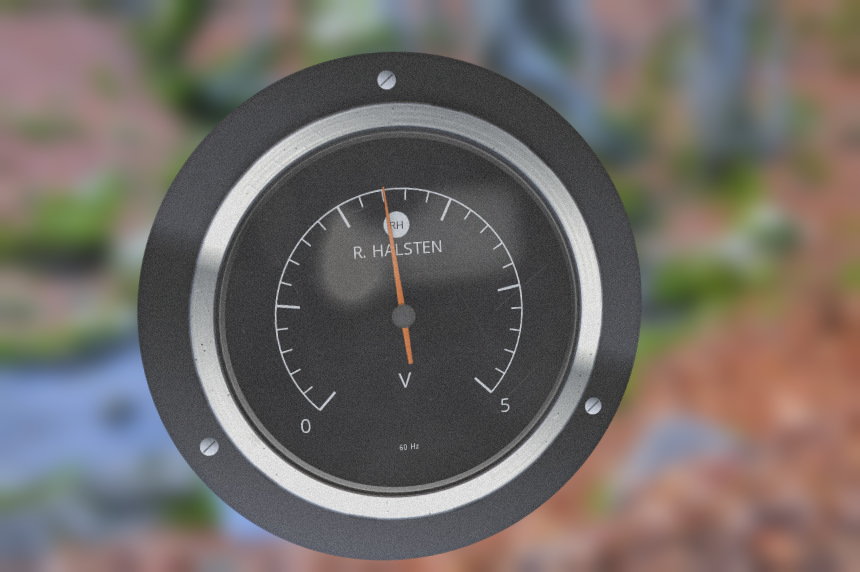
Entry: 2.4 V
